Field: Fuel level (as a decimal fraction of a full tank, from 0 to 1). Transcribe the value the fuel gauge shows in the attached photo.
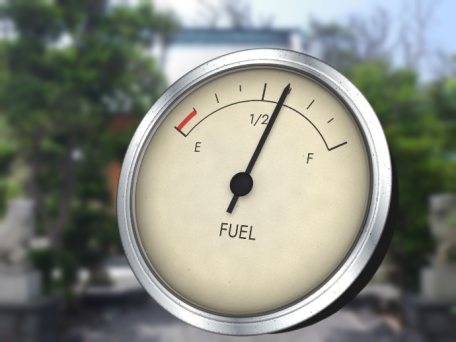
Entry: 0.625
